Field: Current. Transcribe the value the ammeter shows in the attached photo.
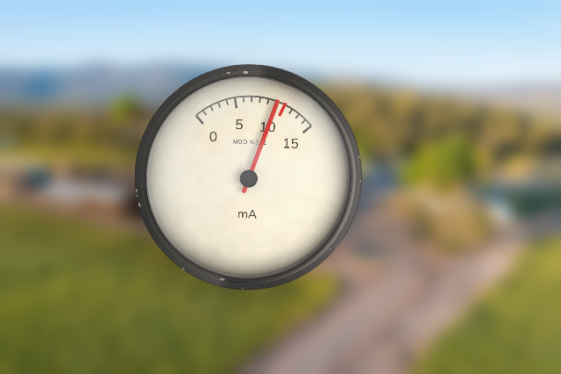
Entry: 10 mA
